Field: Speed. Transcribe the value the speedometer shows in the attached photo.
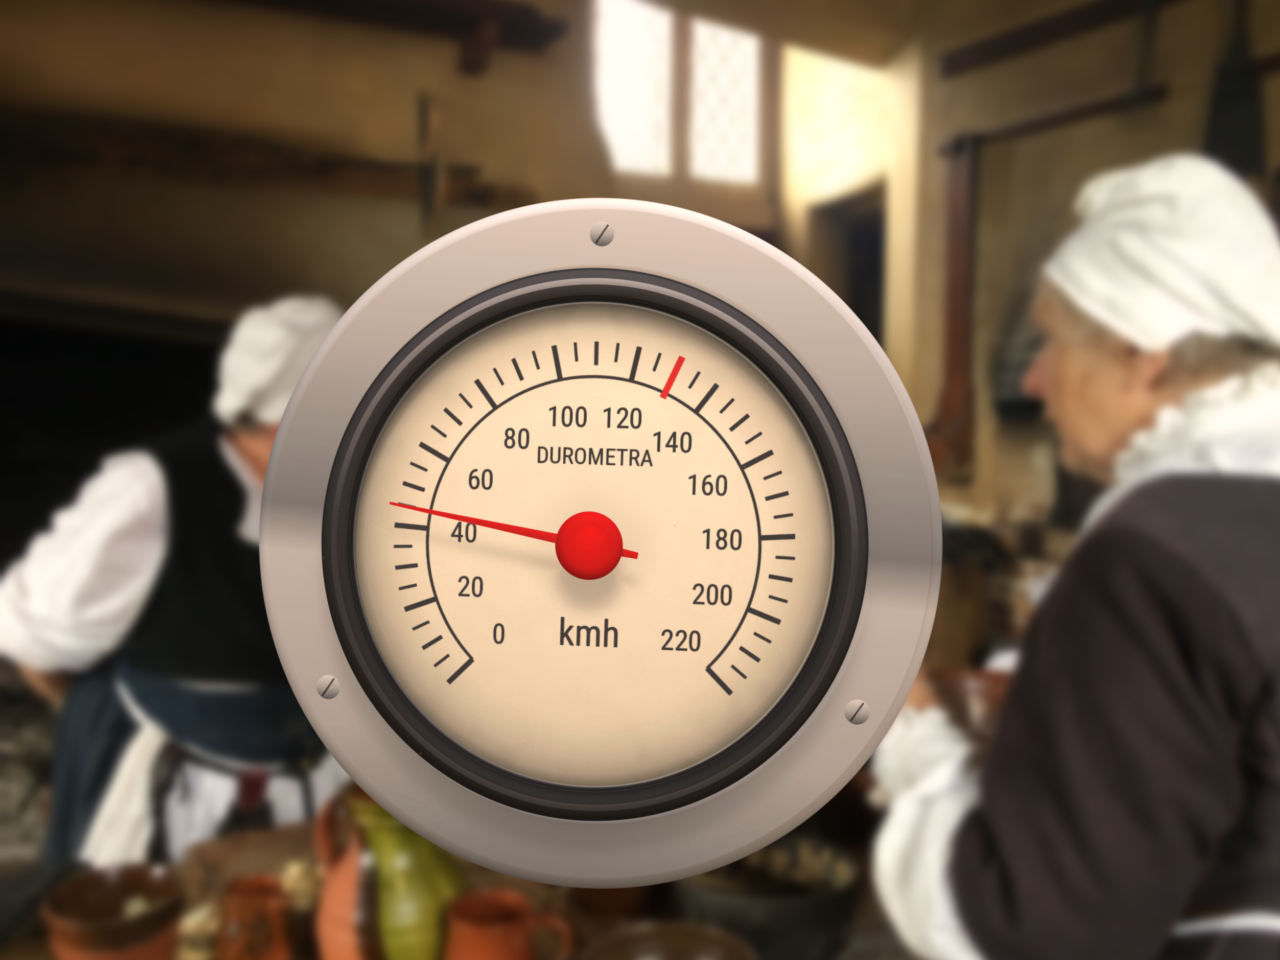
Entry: 45 km/h
